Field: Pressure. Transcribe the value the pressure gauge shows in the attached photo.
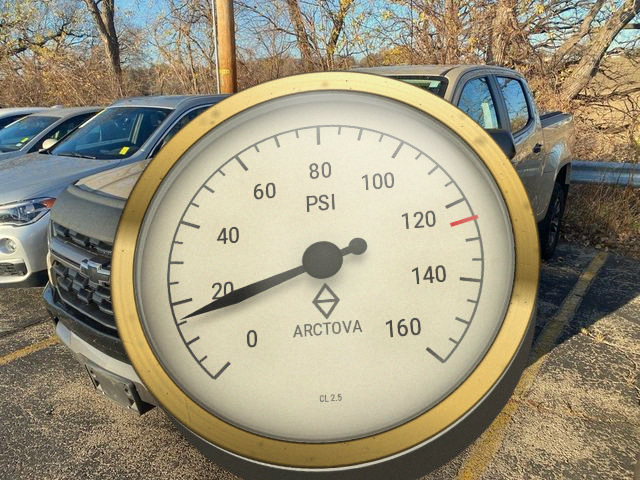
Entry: 15 psi
